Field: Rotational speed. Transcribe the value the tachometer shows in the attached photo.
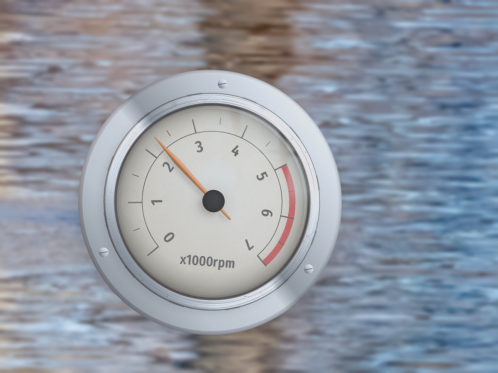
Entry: 2250 rpm
